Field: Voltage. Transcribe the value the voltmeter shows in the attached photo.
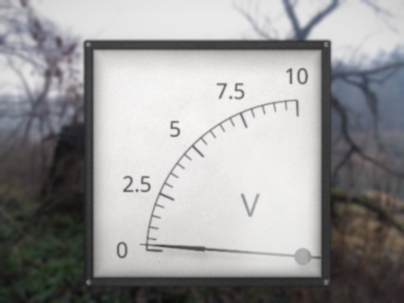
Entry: 0.25 V
